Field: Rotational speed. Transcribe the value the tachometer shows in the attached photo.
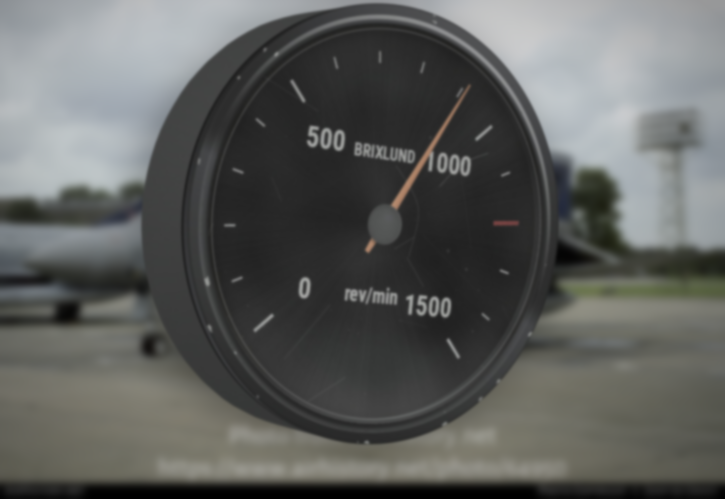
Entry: 900 rpm
